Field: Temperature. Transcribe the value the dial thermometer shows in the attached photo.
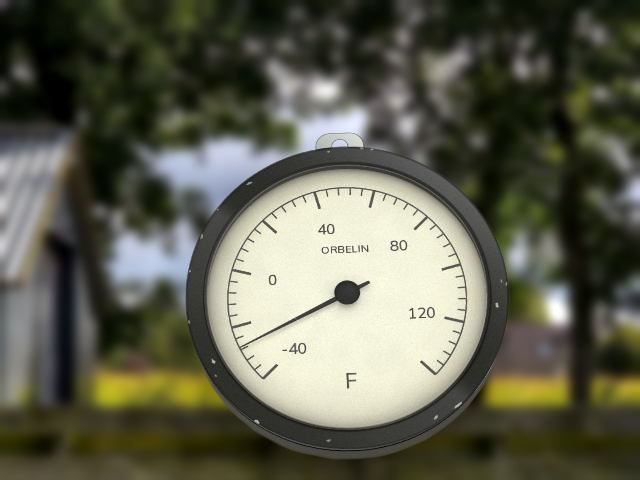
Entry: -28 °F
